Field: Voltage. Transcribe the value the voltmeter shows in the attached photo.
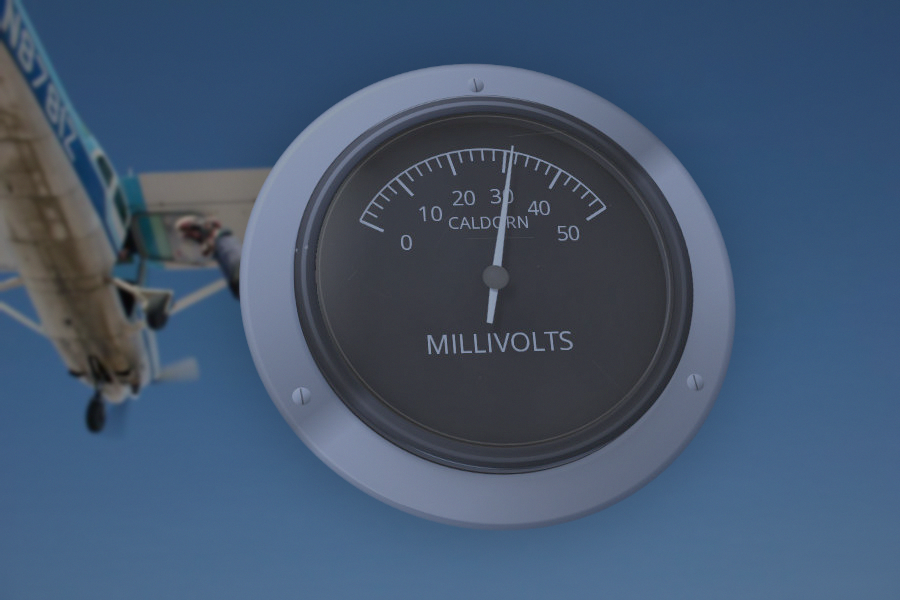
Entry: 31 mV
